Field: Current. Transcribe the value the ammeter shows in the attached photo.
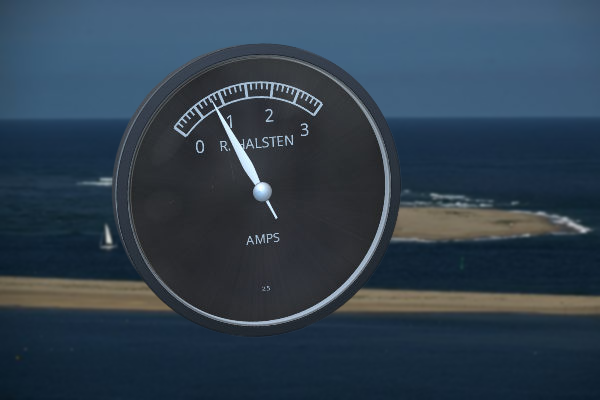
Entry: 0.8 A
